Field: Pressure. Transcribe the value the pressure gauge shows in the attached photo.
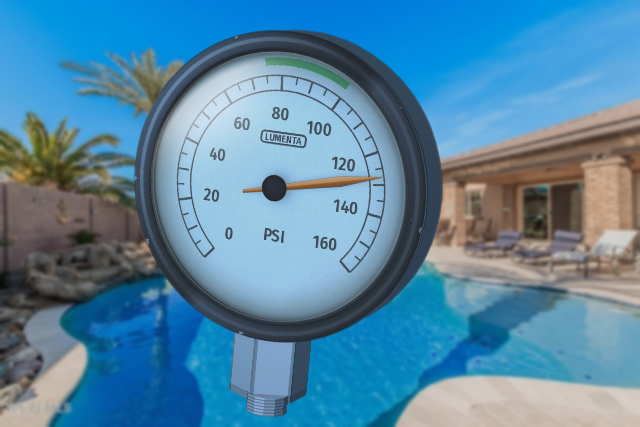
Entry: 127.5 psi
